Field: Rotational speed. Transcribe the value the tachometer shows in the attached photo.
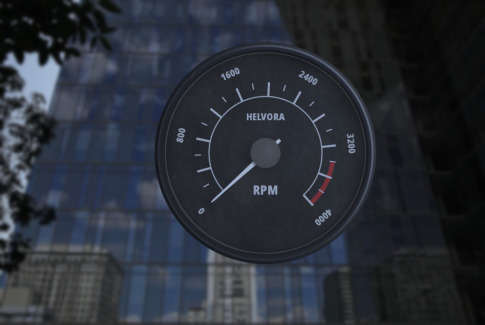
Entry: 0 rpm
